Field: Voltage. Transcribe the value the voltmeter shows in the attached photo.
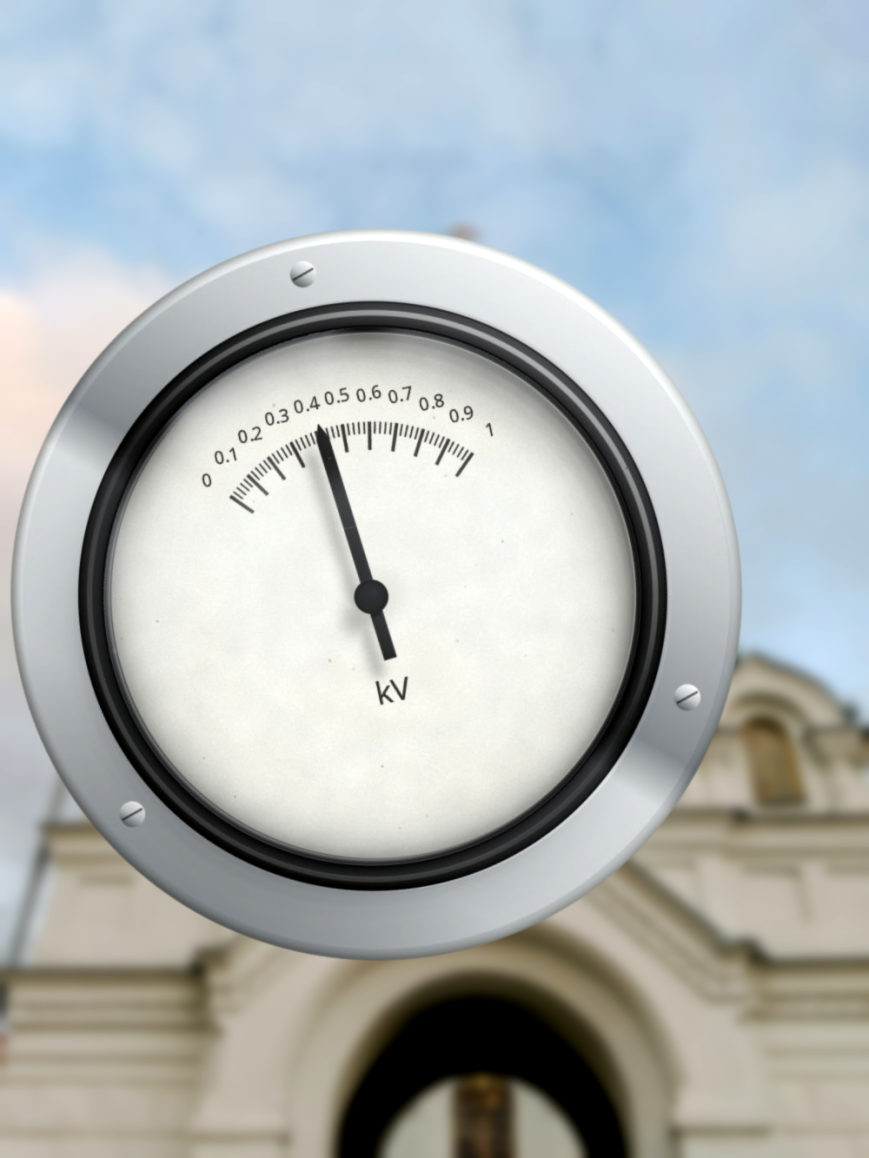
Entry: 0.42 kV
